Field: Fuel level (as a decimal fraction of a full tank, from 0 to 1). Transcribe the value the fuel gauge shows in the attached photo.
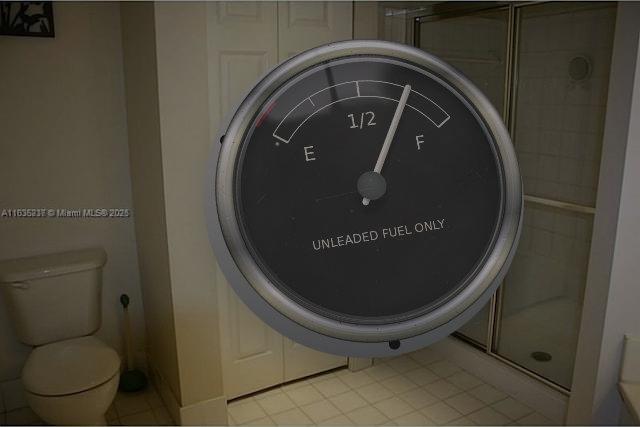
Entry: 0.75
